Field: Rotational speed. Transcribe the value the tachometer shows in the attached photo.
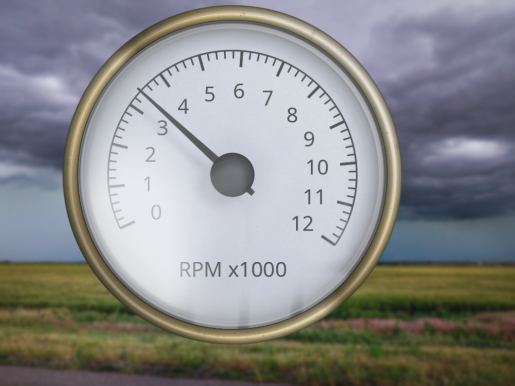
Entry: 3400 rpm
